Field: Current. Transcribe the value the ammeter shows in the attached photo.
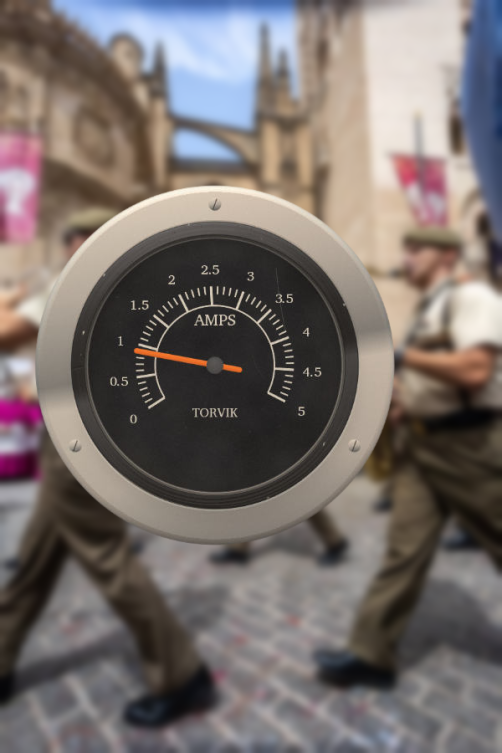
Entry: 0.9 A
